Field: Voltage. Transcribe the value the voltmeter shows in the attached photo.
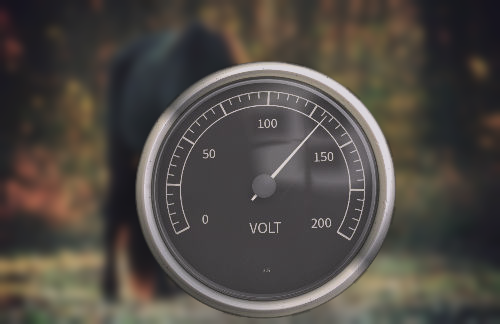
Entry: 132.5 V
